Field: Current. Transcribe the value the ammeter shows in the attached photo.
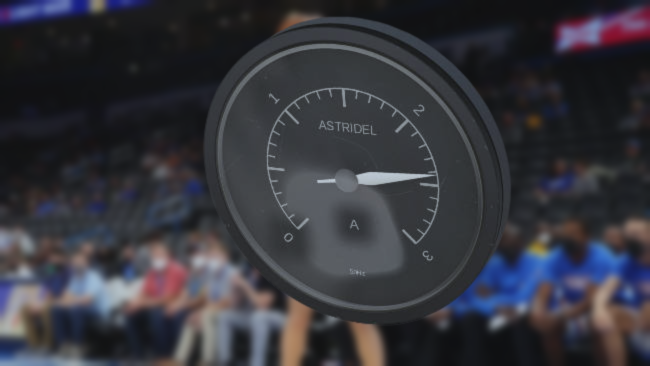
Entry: 2.4 A
